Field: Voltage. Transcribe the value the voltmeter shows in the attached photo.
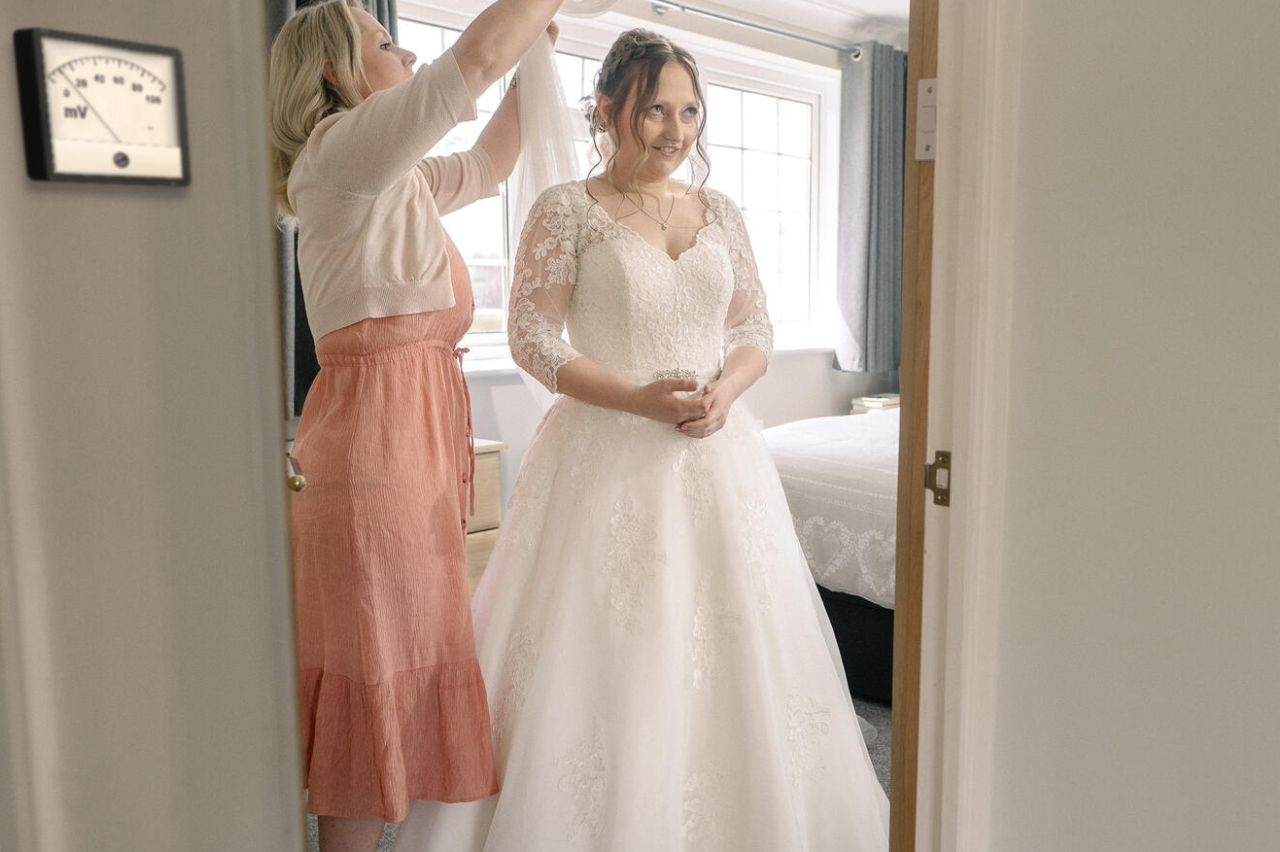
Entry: 10 mV
